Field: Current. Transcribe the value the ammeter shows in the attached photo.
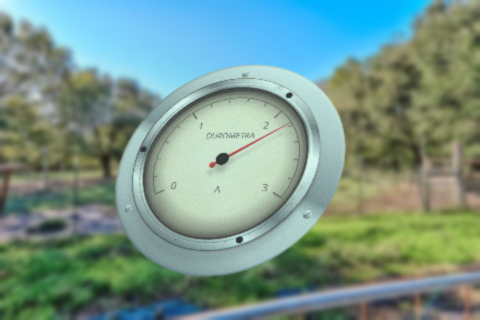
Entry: 2.2 A
